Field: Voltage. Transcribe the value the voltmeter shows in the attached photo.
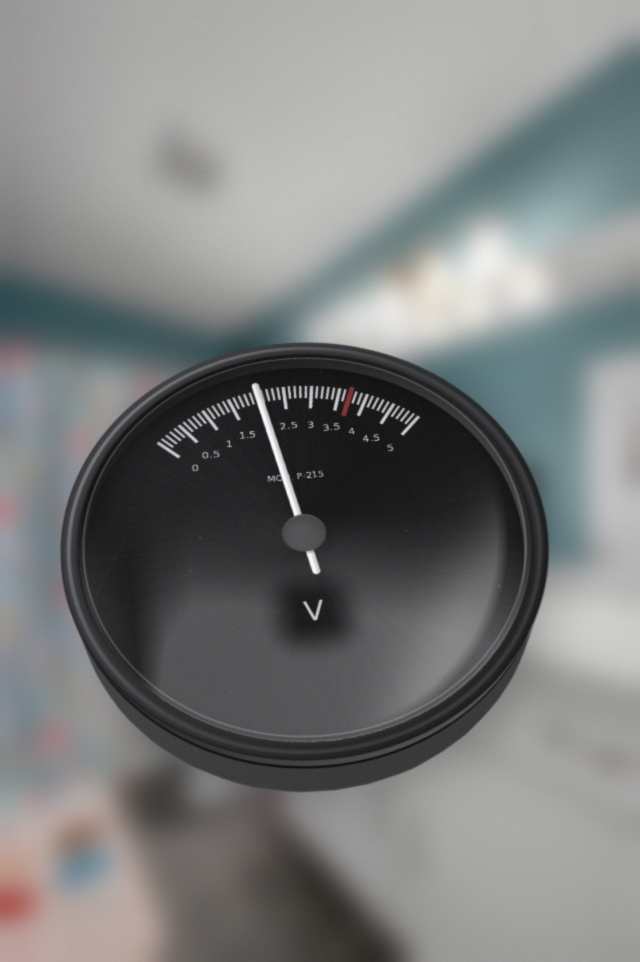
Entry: 2 V
